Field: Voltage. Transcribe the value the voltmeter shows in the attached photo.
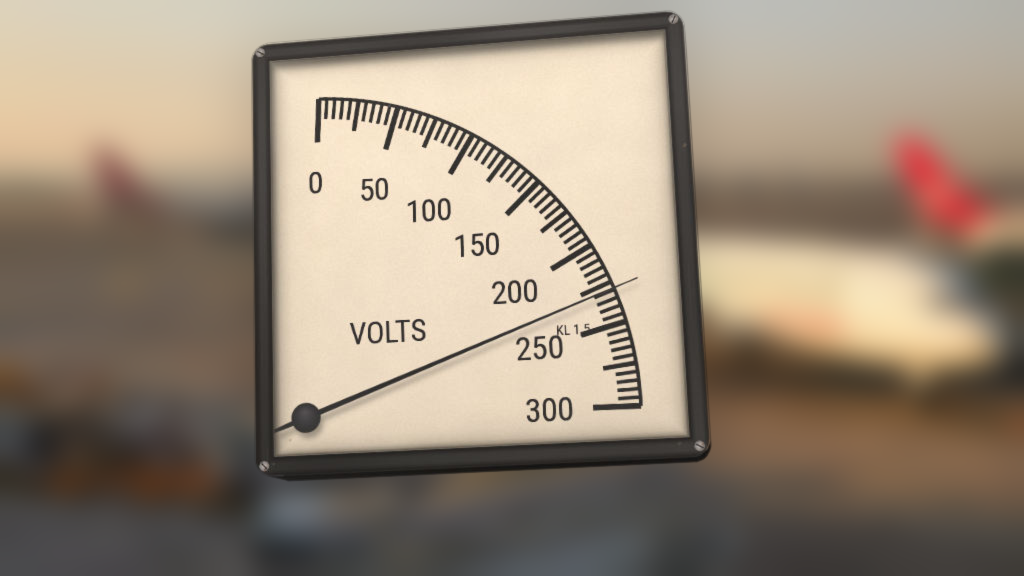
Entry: 230 V
